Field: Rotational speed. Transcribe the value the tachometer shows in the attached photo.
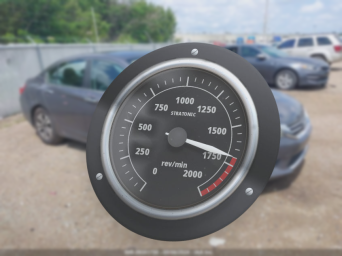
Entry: 1700 rpm
